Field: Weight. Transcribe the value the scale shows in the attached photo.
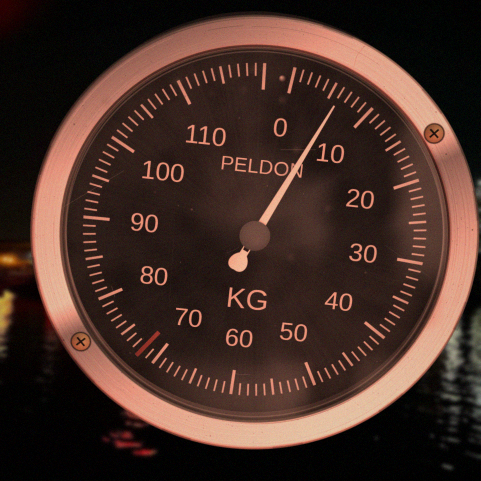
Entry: 6 kg
